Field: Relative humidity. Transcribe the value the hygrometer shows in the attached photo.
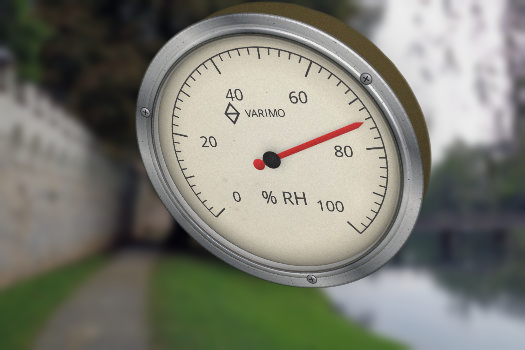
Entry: 74 %
